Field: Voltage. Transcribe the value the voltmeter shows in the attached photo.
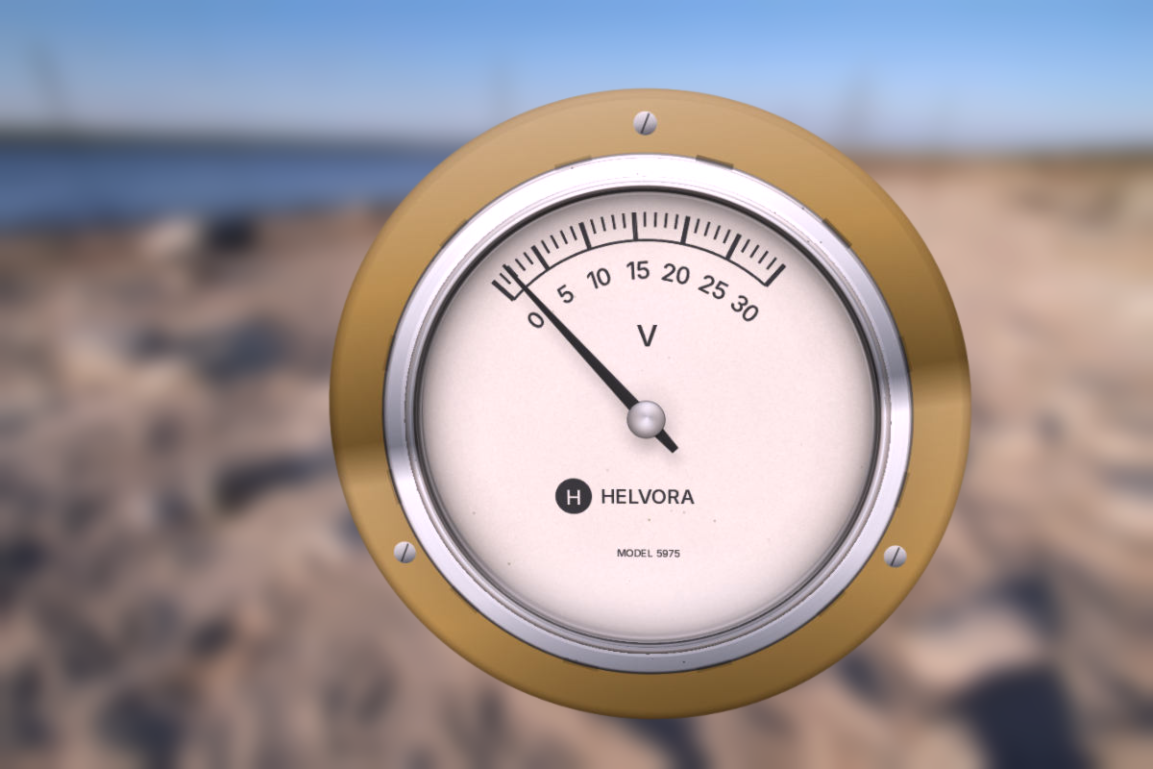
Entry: 2 V
